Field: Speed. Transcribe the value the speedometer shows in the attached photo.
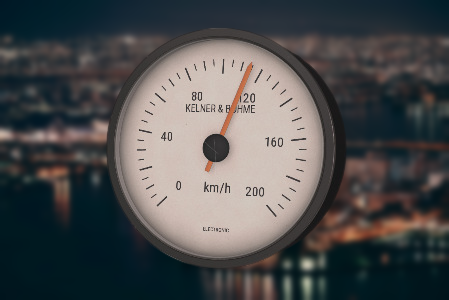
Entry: 115 km/h
